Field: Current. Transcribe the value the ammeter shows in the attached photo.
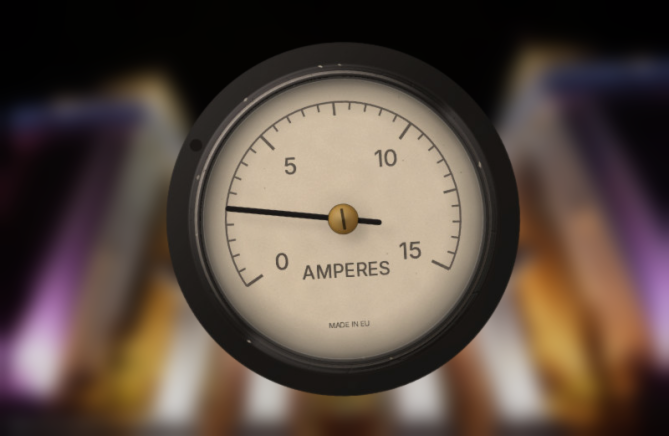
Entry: 2.5 A
